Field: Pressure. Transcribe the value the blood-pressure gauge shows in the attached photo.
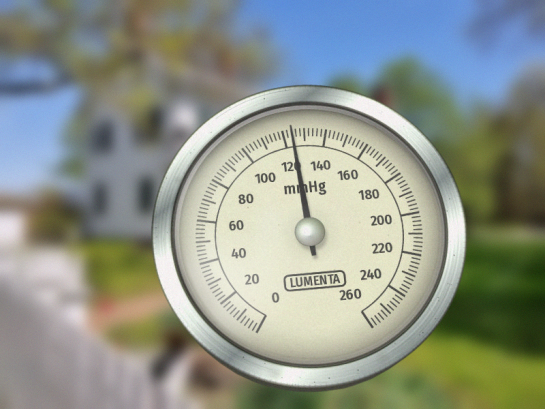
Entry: 124 mmHg
